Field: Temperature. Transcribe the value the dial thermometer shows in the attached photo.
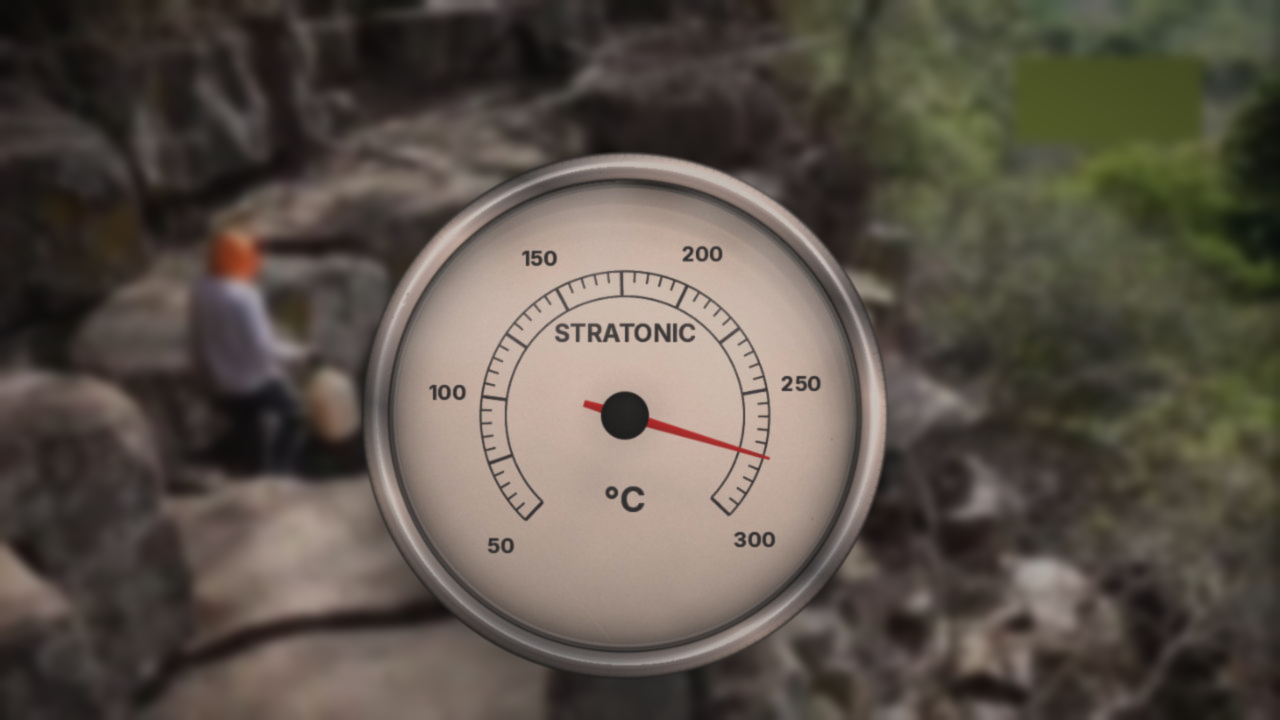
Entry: 275 °C
